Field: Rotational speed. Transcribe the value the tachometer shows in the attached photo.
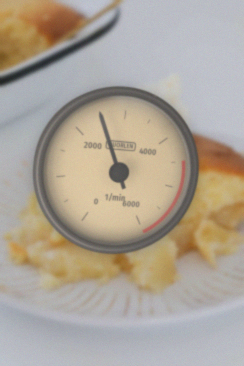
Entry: 2500 rpm
